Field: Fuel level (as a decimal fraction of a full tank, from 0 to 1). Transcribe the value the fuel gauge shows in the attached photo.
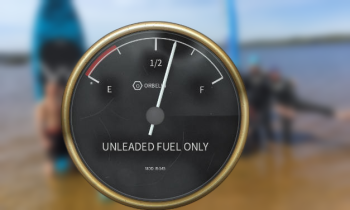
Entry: 0.625
